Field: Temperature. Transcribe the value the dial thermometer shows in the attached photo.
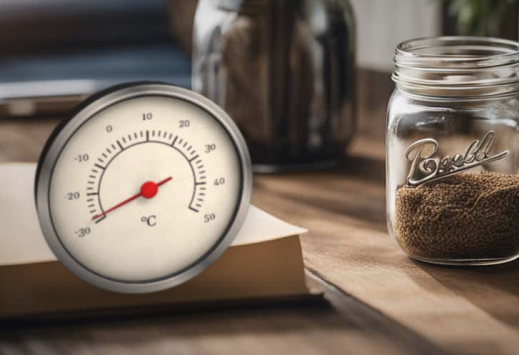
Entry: -28 °C
